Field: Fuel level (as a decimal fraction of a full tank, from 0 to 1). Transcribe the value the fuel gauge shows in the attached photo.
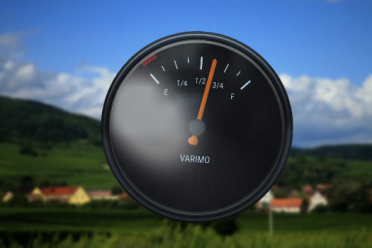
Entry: 0.625
